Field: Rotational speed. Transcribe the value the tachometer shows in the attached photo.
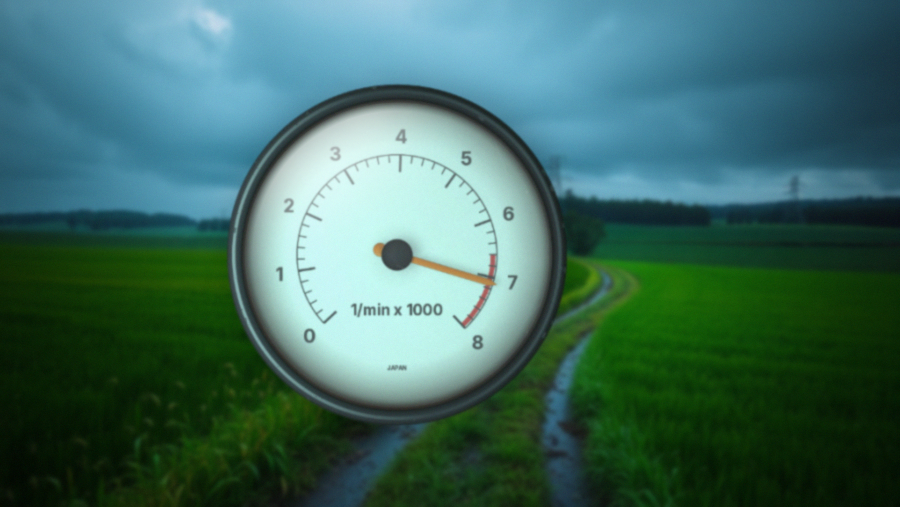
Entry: 7100 rpm
